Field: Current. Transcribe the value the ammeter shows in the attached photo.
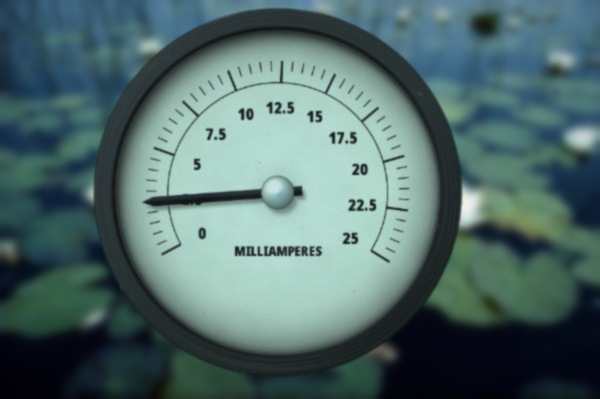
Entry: 2.5 mA
